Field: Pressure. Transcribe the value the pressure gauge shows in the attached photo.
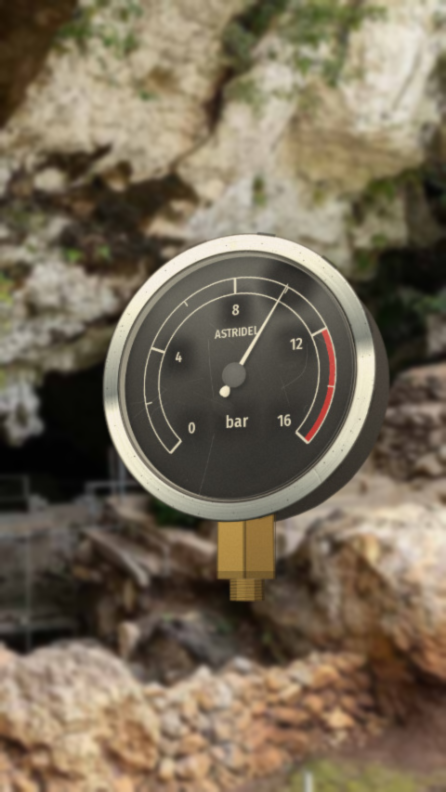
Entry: 10 bar
